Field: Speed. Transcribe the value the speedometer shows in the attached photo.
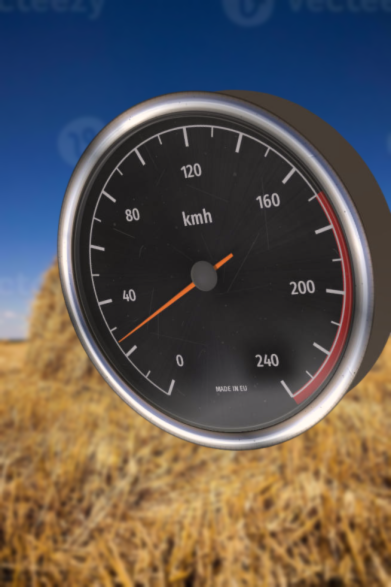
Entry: 25 km/h
